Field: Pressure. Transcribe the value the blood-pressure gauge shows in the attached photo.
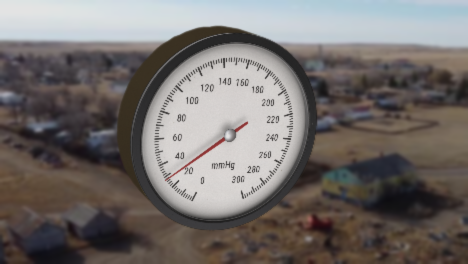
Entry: 30 mmHg
